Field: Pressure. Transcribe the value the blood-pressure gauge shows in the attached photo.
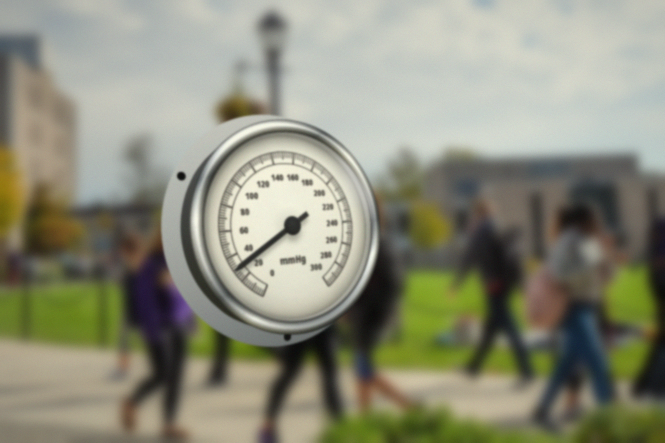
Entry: 30 mmHg
